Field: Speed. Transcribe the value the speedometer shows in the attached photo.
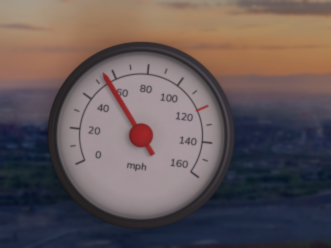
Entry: 55 mph
